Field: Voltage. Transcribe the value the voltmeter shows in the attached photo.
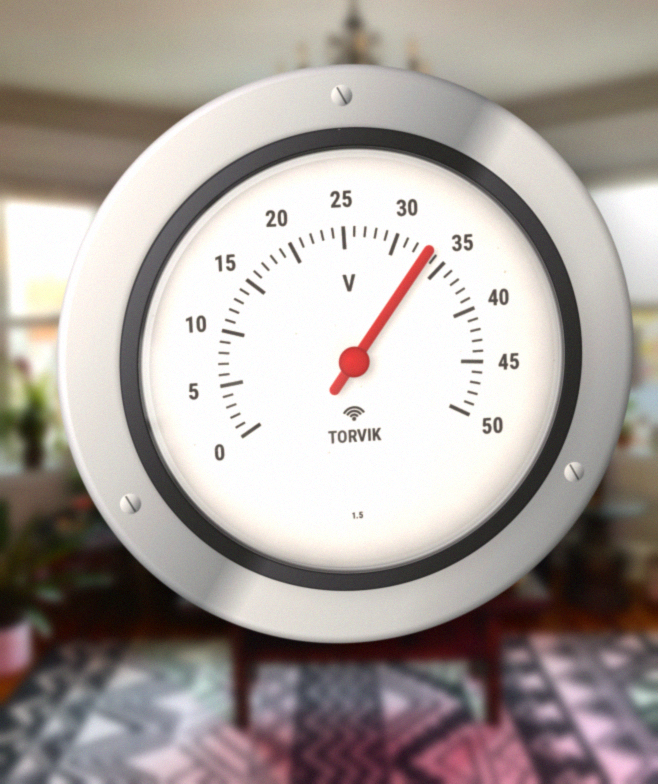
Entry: 33 V
